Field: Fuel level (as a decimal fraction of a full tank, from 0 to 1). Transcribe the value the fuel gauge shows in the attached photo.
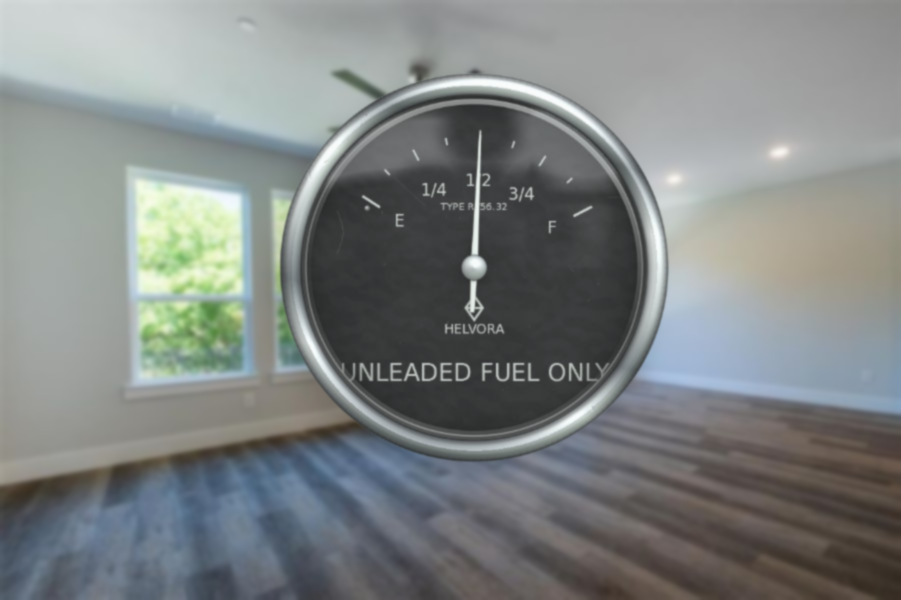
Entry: 0.5
